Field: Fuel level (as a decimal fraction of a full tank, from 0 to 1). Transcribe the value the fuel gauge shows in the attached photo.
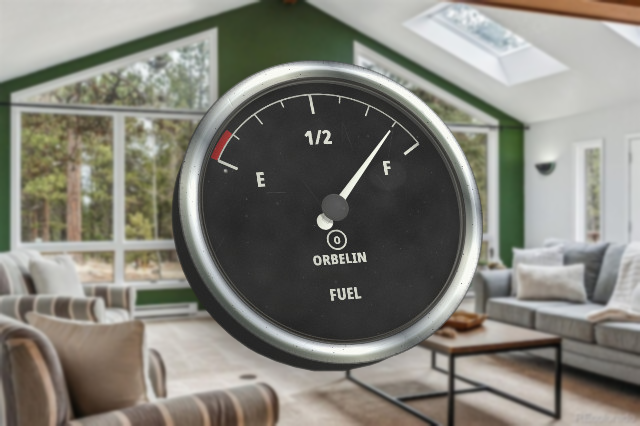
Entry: 0.875
